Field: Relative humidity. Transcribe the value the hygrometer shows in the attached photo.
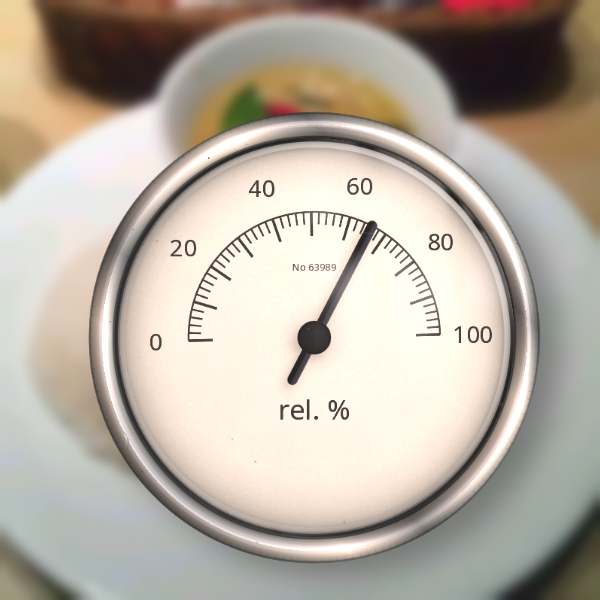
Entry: 66 %
